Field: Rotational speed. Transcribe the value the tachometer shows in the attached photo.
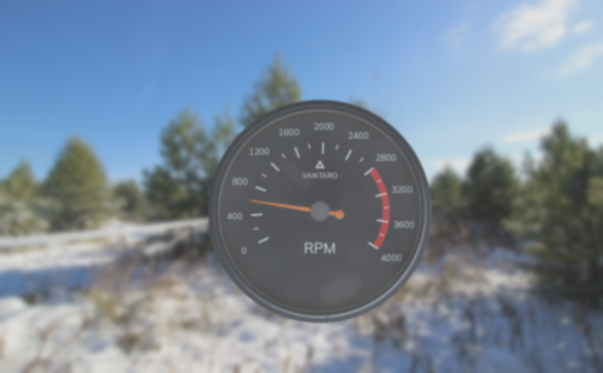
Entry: 600 rpm
